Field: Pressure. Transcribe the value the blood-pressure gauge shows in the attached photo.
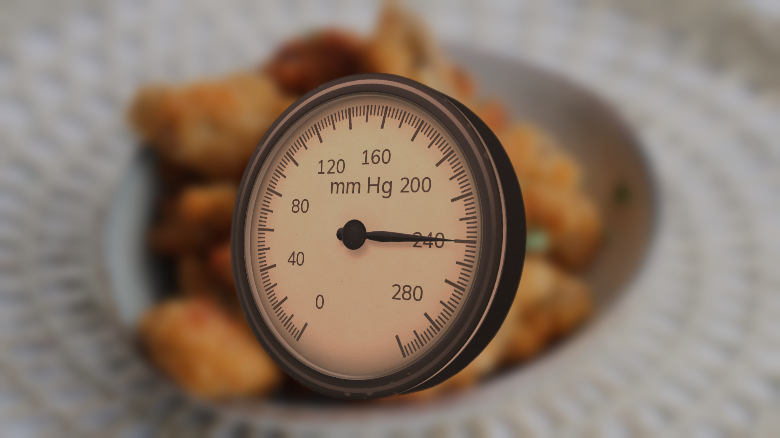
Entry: 240 mmHg
